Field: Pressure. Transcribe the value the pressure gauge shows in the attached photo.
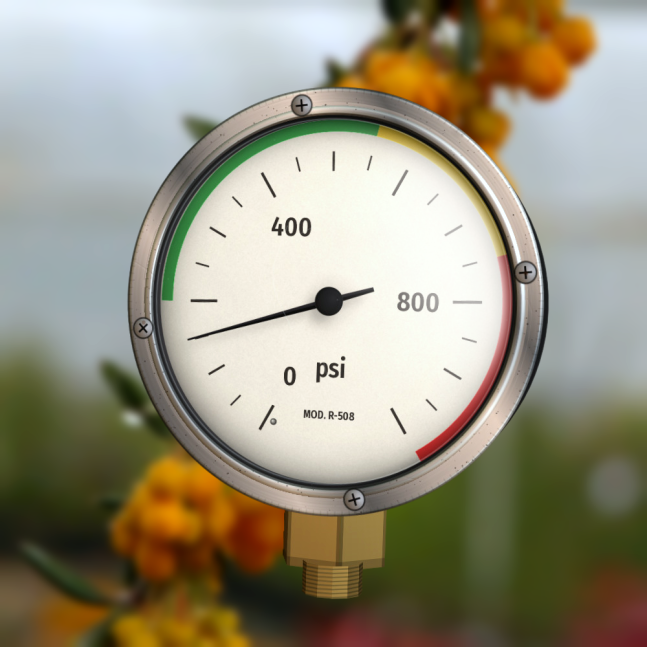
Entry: 150 psi
